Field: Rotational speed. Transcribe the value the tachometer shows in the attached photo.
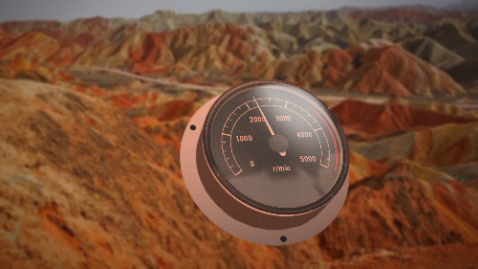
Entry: 2200 rpm
